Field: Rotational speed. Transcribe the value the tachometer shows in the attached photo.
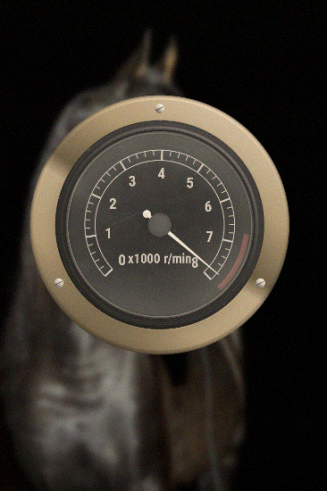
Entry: 7800 rpm
